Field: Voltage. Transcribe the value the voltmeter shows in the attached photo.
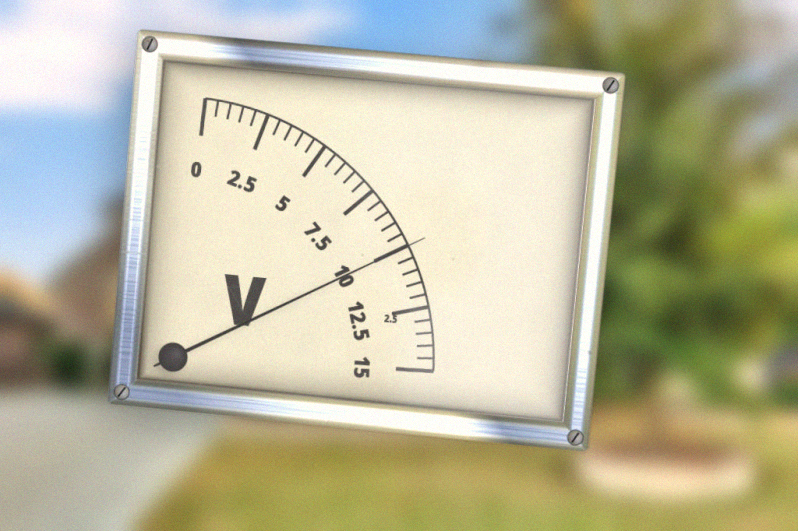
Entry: 10 V
